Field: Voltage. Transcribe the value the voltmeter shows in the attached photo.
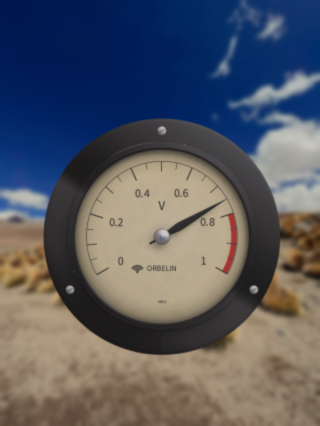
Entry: 0.75 V
